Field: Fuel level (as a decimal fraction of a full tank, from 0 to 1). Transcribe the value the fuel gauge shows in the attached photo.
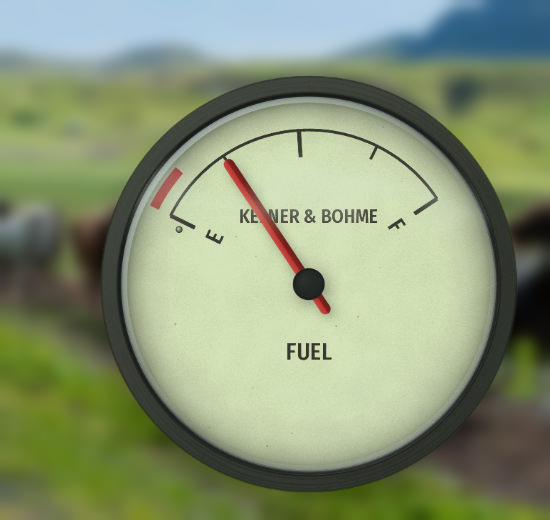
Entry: 0.25
